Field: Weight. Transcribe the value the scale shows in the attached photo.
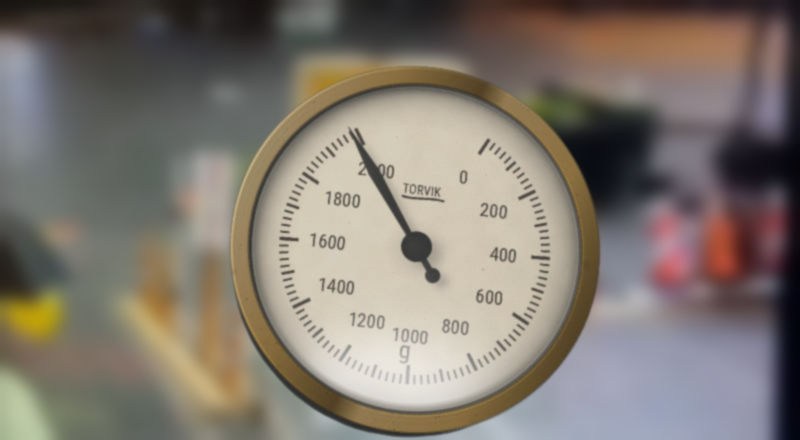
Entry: 1980 g
